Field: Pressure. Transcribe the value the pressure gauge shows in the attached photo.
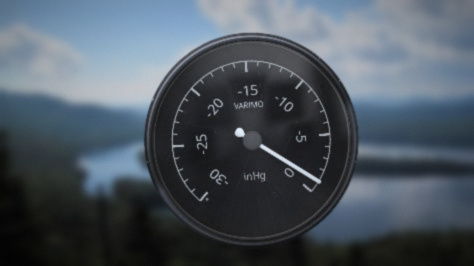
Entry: -1 inHg
